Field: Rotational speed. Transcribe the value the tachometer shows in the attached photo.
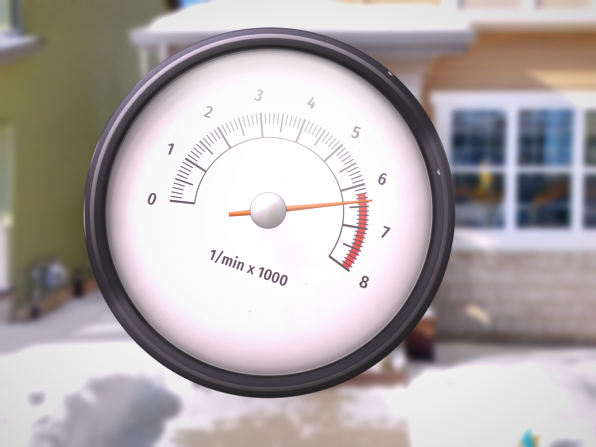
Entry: 6400 rpm
